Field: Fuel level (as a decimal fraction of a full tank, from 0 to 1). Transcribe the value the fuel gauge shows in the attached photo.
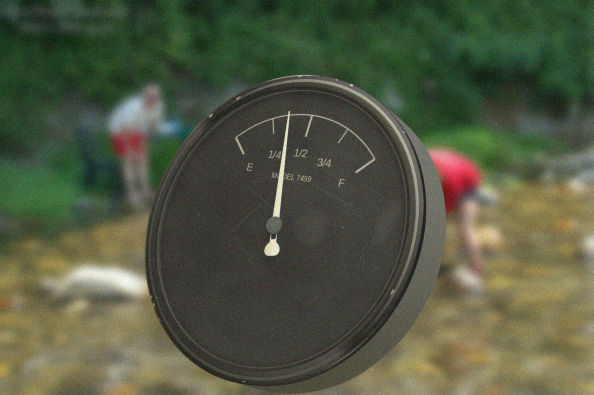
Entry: 0.375
